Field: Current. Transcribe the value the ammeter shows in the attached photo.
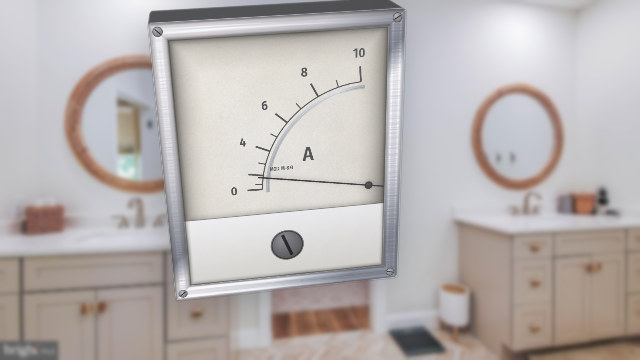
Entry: 2 A
